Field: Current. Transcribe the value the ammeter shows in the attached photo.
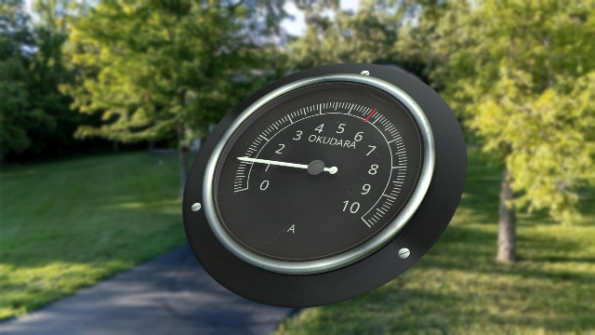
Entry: 1 A
